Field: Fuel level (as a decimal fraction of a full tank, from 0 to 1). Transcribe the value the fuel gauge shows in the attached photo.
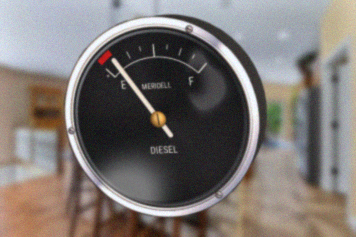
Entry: 0.125
